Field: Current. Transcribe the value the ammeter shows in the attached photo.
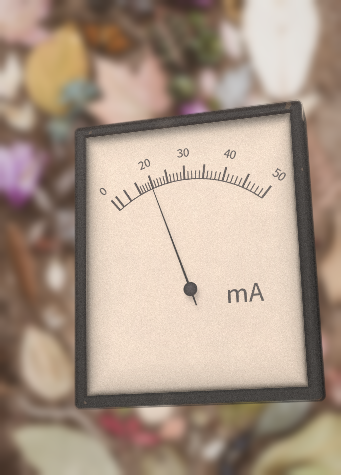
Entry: 20 mA
